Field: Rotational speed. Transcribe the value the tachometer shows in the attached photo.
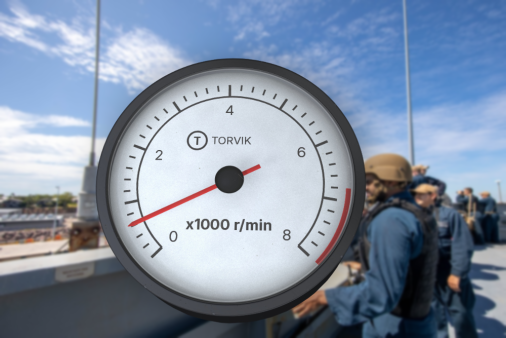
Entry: 600 rpm
